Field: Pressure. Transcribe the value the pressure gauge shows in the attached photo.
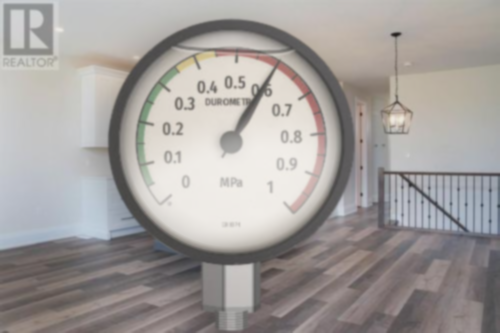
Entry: 0.6 MPa
